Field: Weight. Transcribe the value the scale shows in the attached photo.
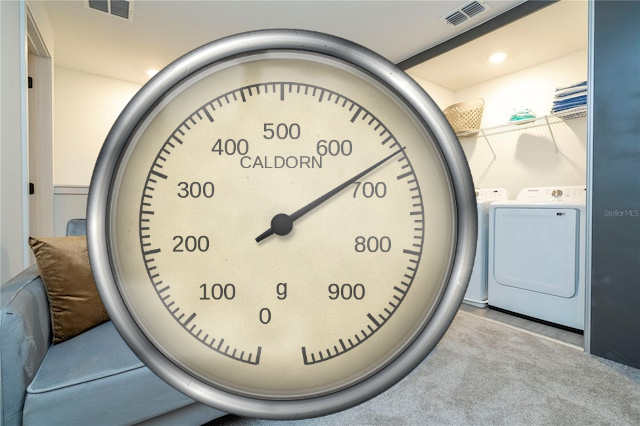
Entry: 670 g
